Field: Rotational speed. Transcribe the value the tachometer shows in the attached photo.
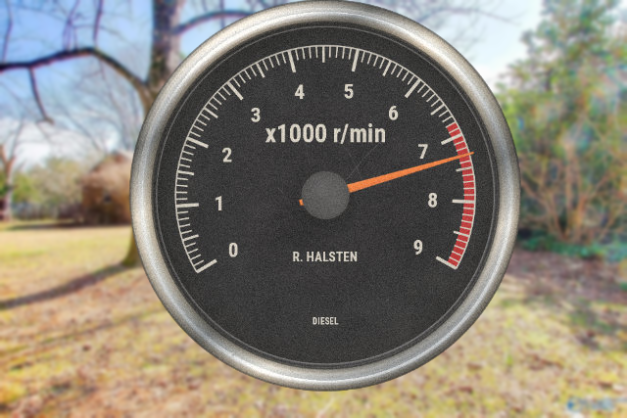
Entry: 7300 rpm
